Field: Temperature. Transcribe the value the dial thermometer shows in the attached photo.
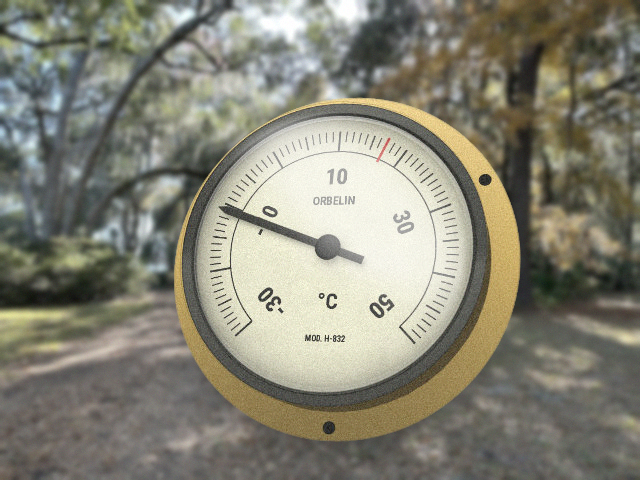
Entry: -11 °C
